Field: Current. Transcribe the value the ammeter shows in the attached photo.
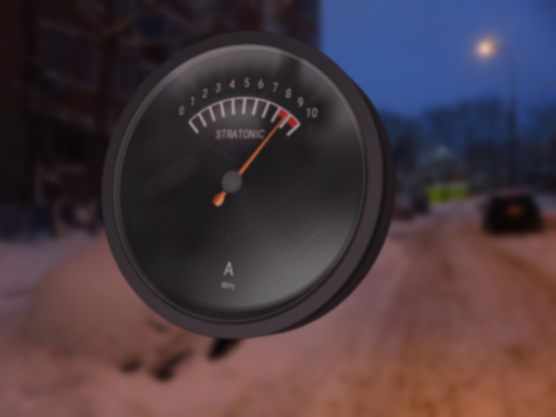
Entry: 9 A
